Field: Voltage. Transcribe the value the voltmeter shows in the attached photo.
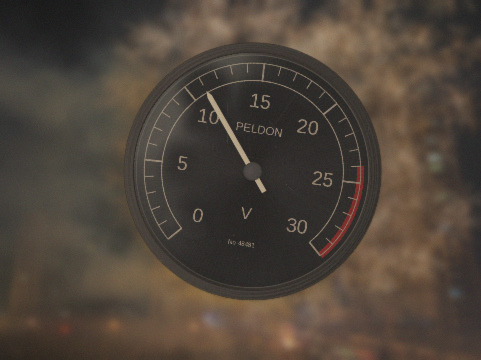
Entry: 11 V
